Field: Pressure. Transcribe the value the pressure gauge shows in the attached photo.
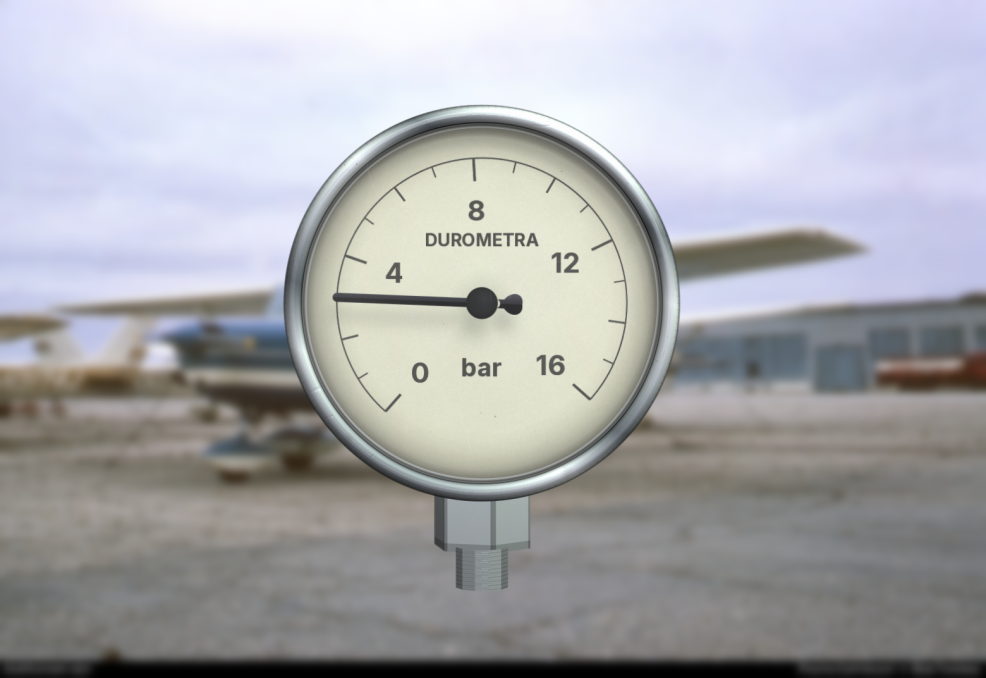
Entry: 3 bar
